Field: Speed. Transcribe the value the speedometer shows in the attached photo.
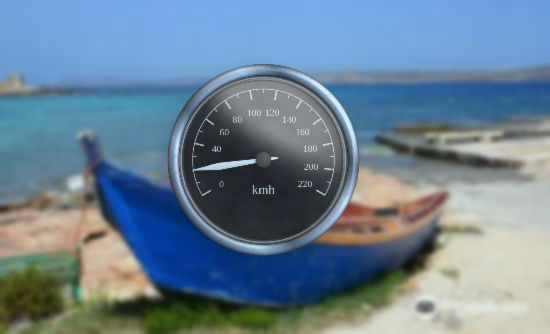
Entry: 20 km/h
